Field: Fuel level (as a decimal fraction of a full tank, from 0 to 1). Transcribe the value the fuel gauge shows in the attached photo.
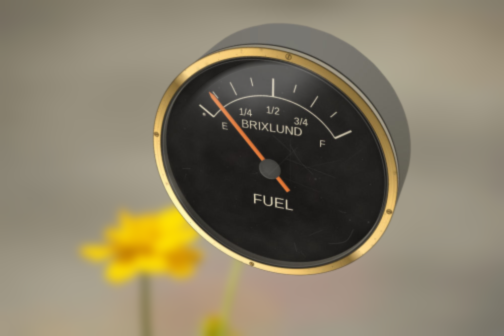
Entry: 0.125
